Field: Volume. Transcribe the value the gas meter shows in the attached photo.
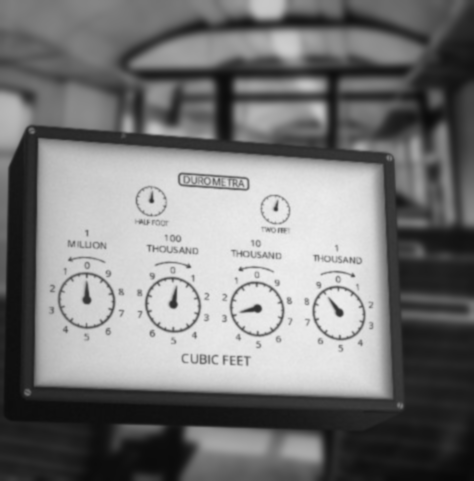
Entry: 2900 ft³
